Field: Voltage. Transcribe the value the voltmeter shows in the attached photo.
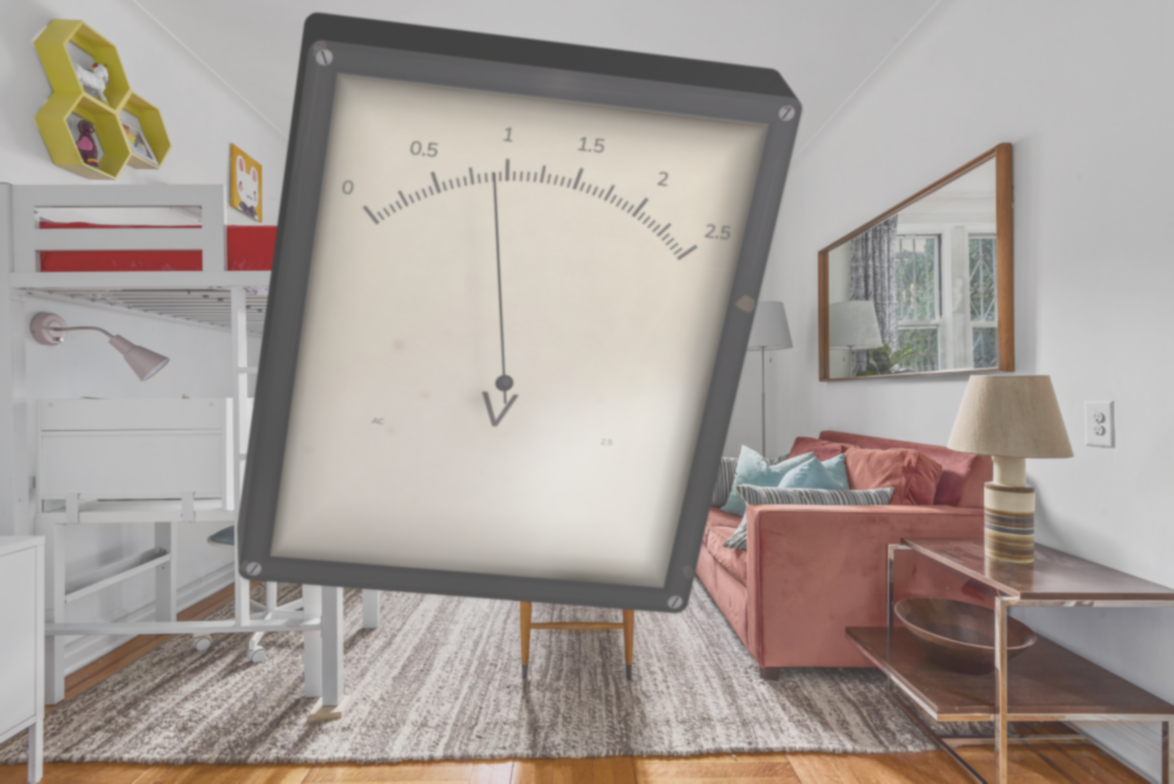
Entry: 0.9 V
